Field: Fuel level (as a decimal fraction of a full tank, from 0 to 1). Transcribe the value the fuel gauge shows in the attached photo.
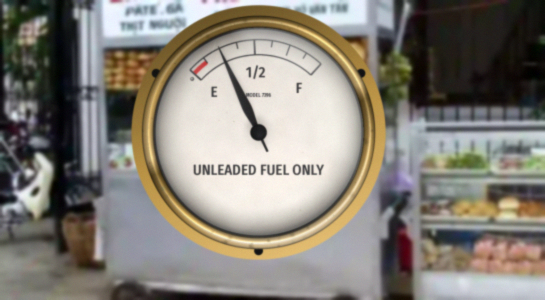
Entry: 0.25
